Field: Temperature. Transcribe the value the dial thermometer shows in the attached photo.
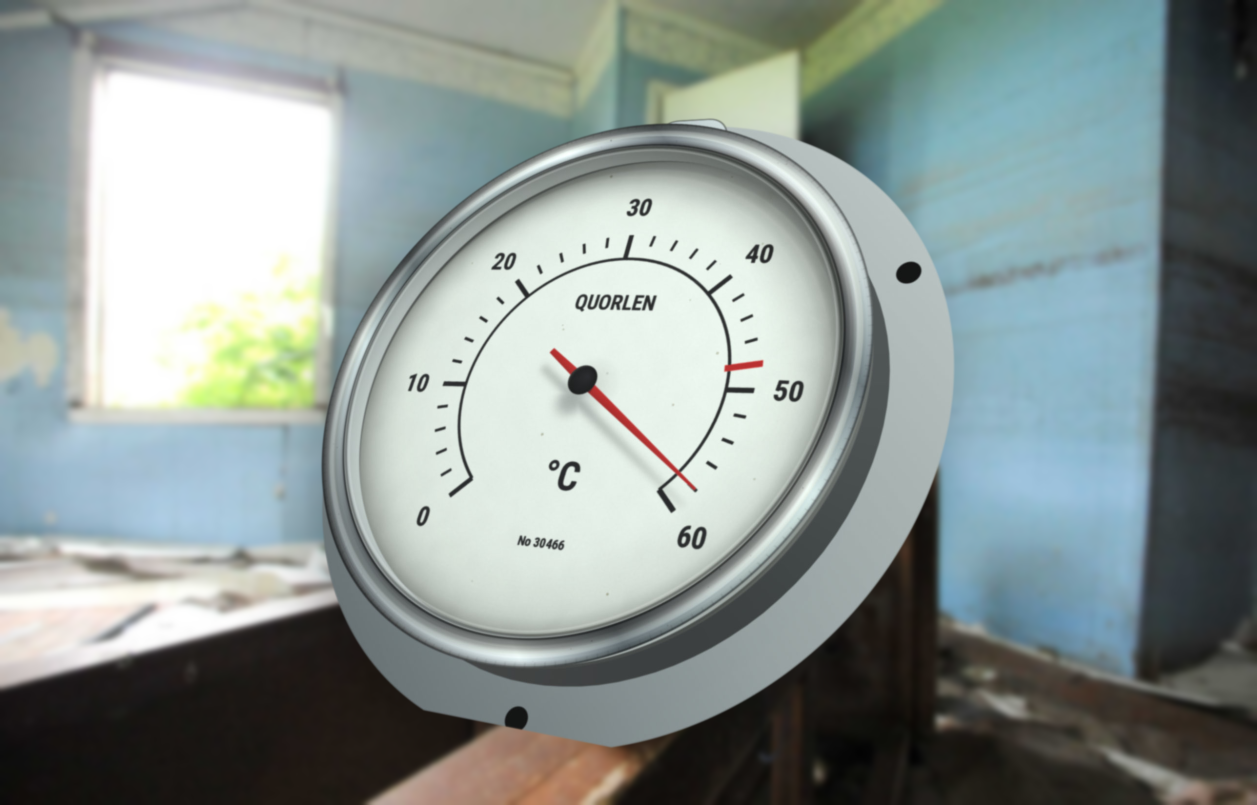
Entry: 58 °C
